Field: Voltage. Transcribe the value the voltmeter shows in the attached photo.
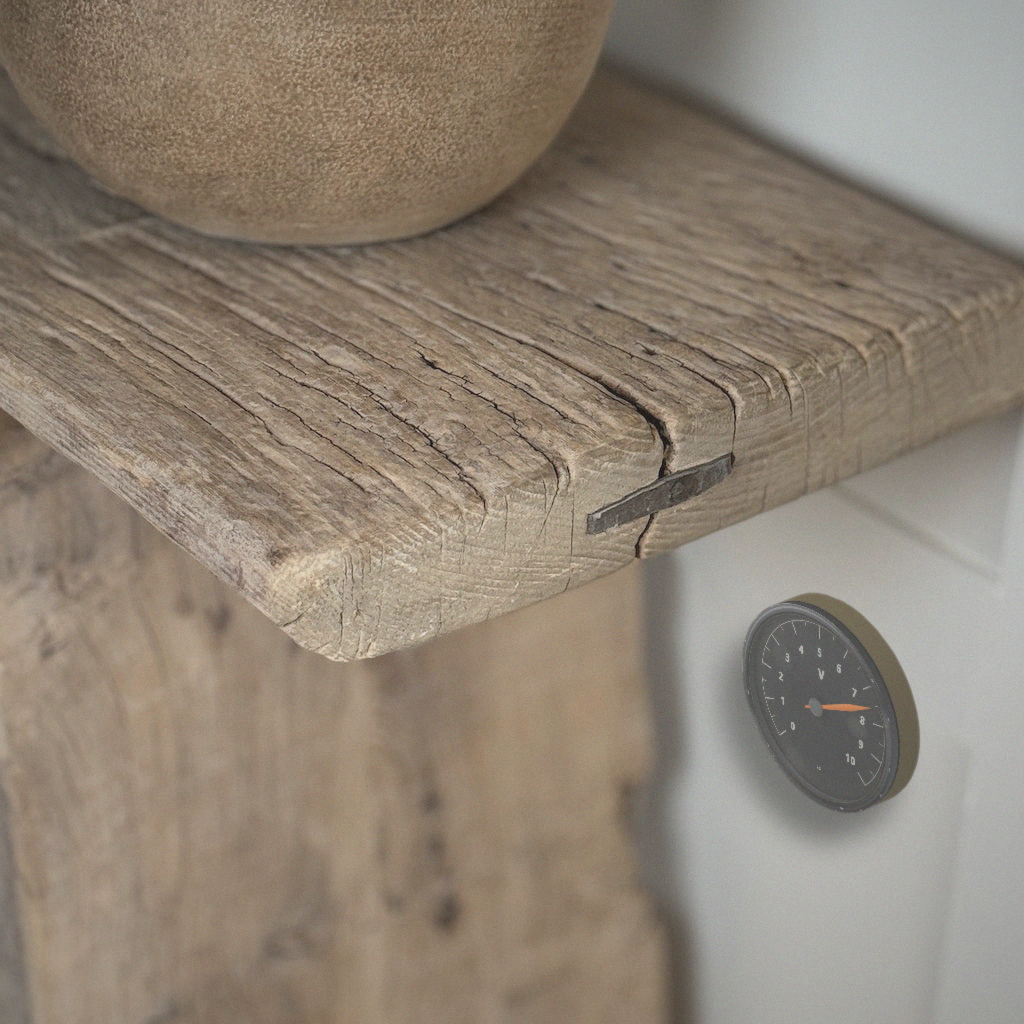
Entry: 7.5 V
